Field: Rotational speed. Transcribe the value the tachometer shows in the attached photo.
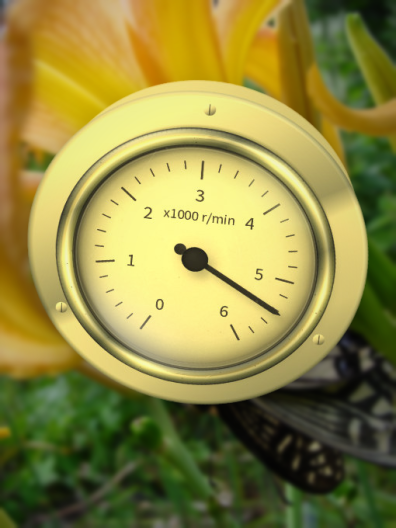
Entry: 5400 rpm
